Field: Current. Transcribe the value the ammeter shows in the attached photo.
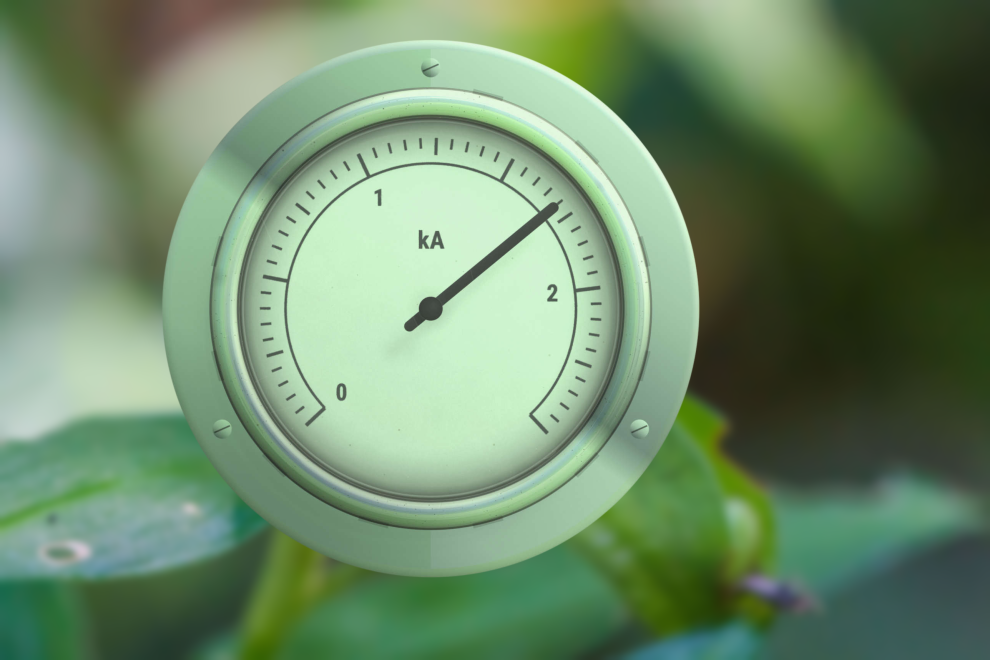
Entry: 1.7 kA
